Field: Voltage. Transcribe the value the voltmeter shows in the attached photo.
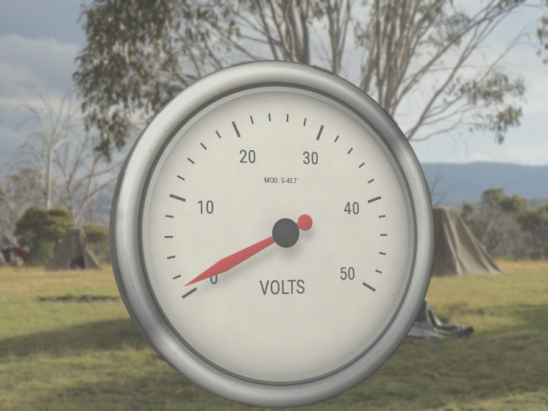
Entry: 1 V
